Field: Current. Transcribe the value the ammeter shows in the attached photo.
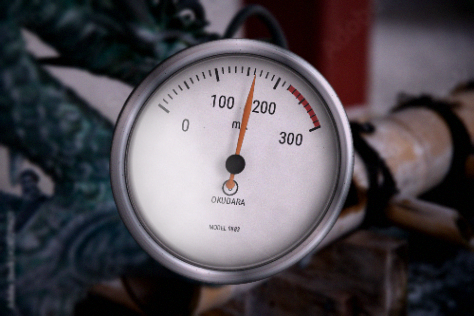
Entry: 160 mA
